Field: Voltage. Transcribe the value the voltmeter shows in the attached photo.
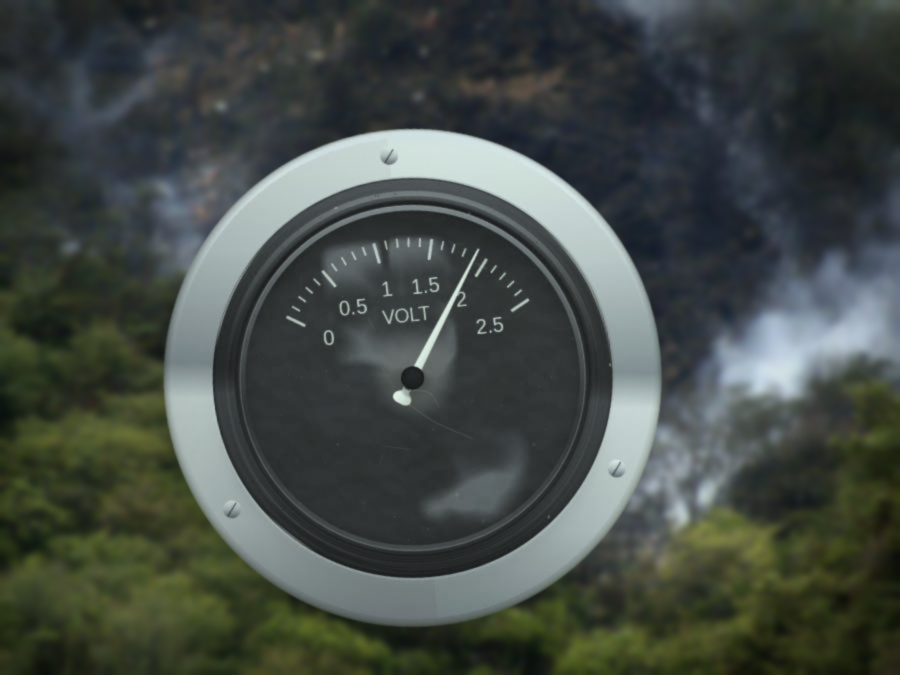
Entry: 1.9 V
